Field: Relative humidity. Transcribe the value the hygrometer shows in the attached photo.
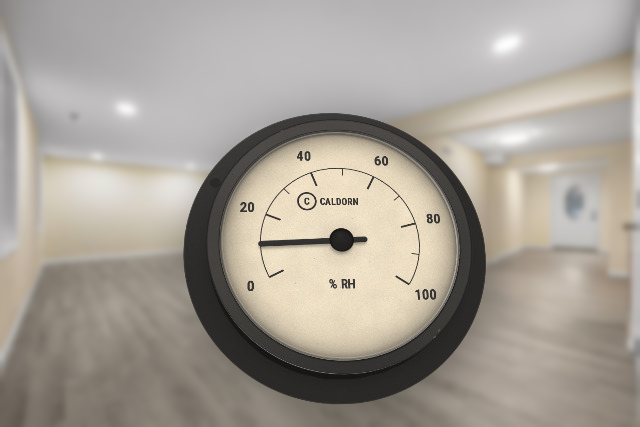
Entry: 10 %
